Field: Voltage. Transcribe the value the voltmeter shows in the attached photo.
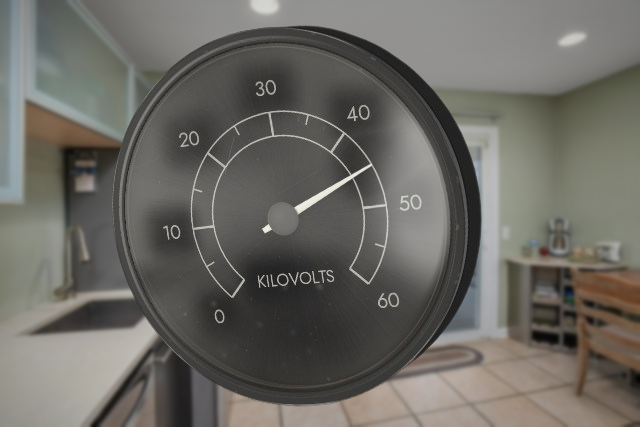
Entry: 45 kV
